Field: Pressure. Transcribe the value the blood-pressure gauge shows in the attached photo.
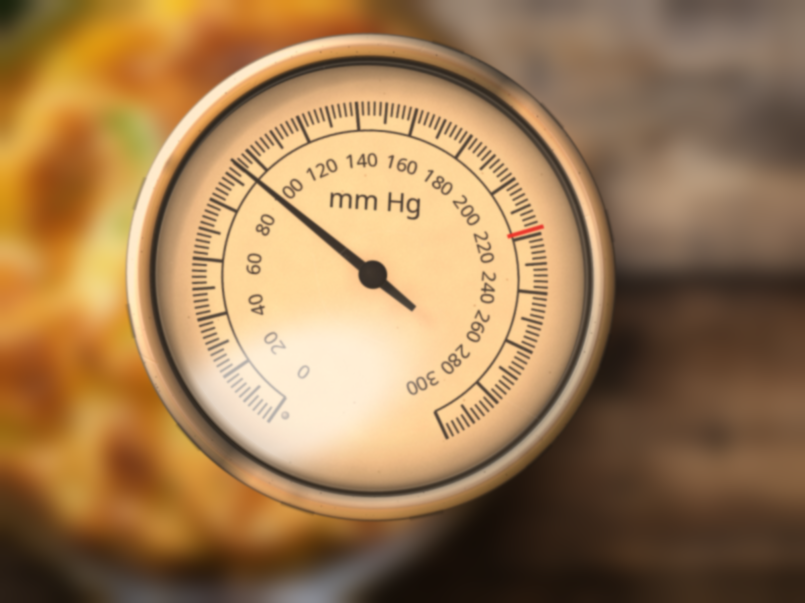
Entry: 94 mmHg
